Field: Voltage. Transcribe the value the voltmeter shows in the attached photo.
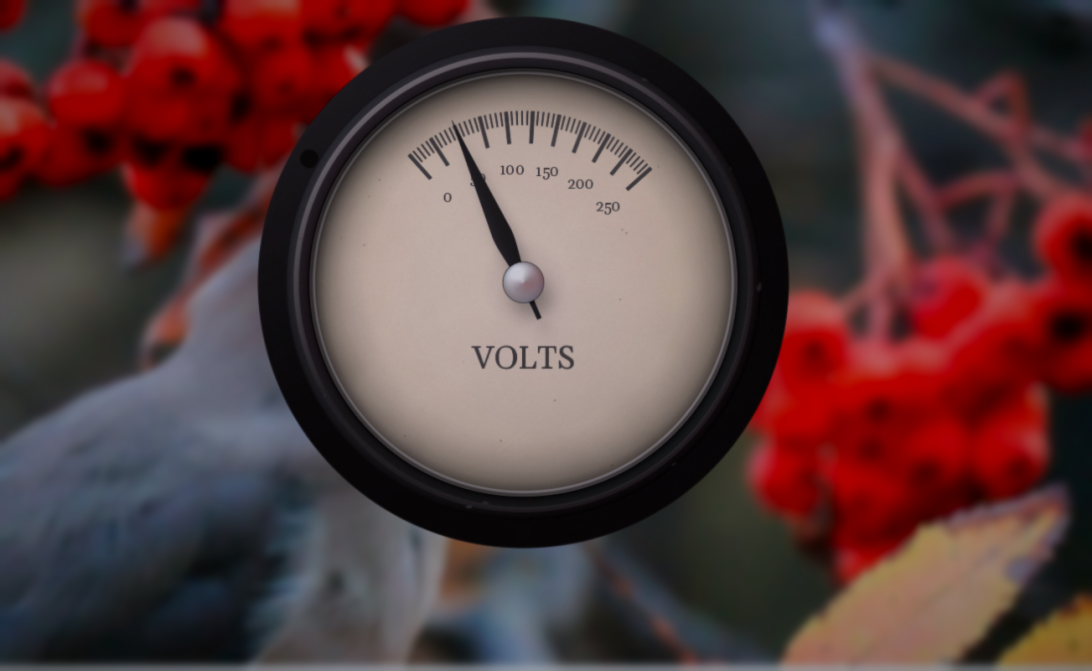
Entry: 50 V
